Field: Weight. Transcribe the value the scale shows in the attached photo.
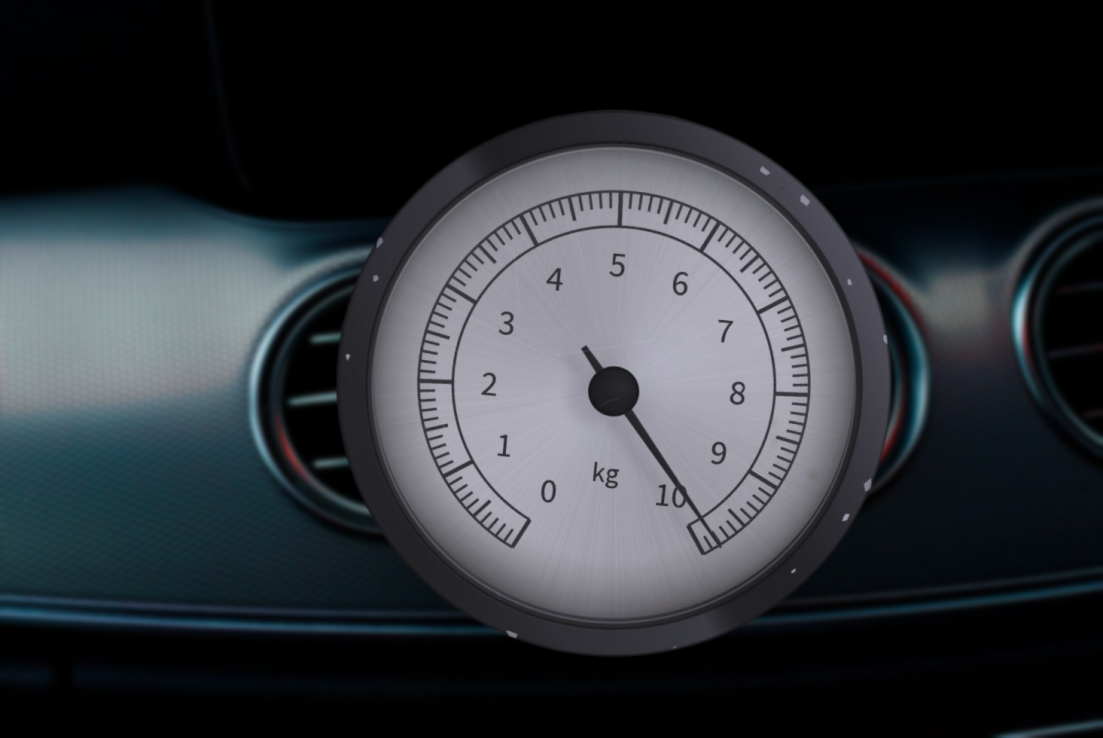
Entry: 9.8 kg
